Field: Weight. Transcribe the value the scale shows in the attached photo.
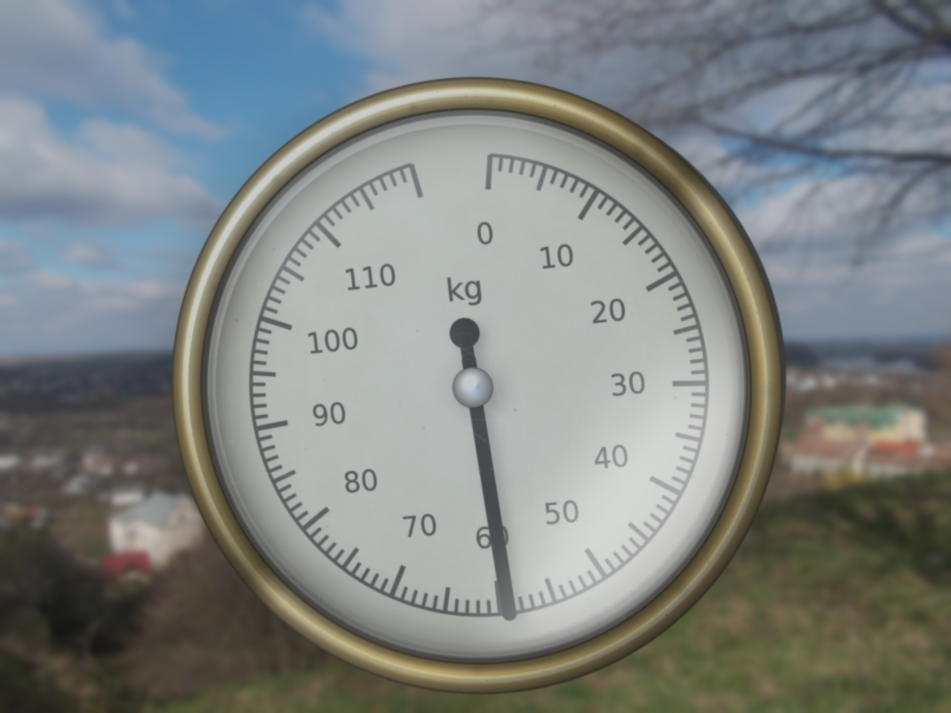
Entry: 59 kg
